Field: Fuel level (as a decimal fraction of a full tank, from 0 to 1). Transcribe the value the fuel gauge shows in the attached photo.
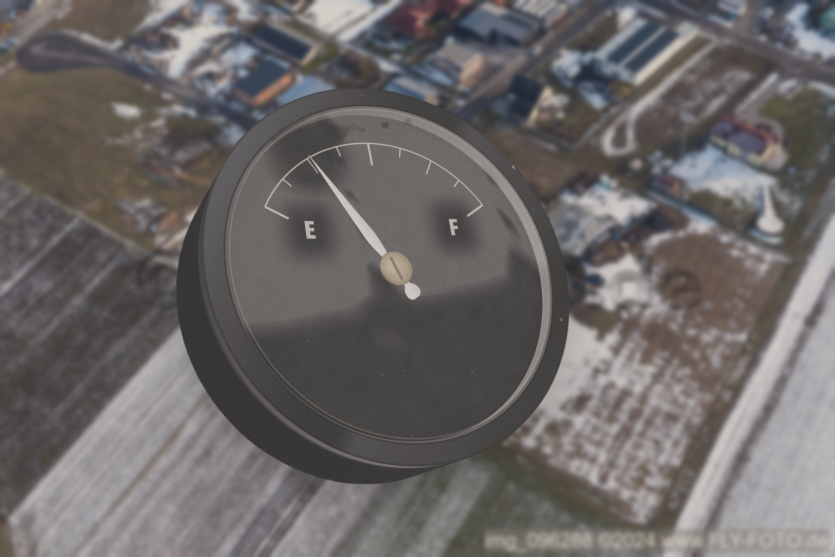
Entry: 0.25
